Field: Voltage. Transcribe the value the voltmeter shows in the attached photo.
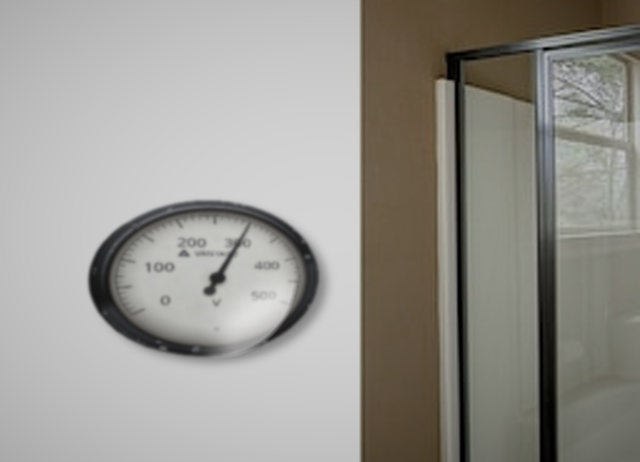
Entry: 300 V
